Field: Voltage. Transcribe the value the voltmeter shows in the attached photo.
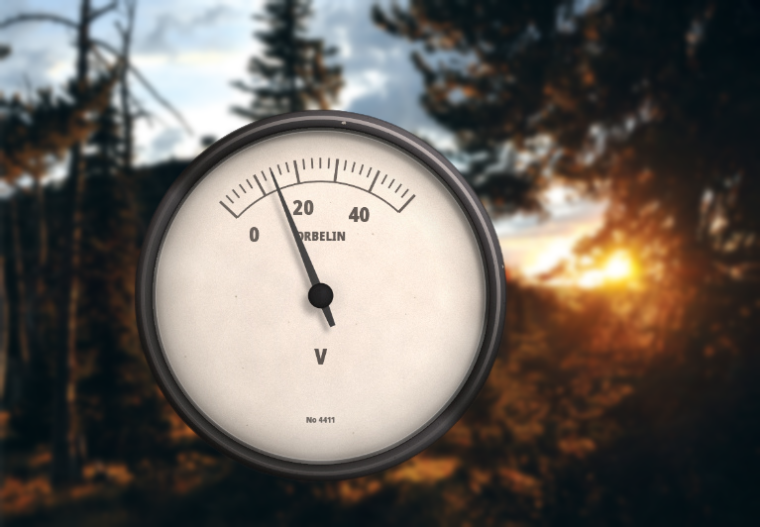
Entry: 14 V
